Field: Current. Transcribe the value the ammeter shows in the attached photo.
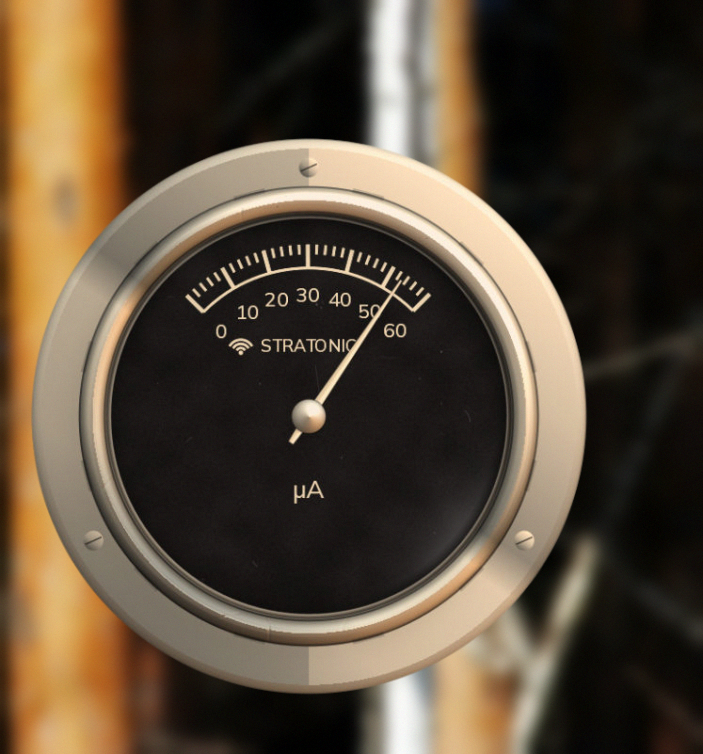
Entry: 53 µA
